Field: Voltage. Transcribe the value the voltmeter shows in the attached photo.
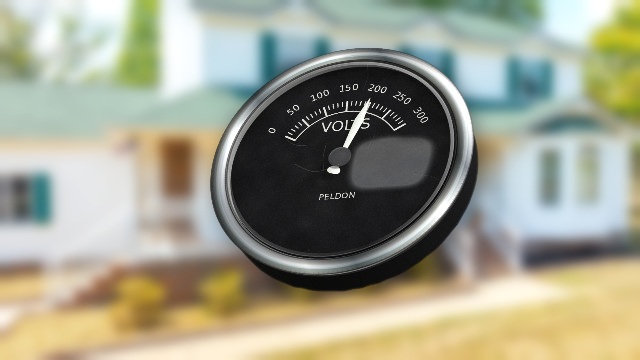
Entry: 200 V
